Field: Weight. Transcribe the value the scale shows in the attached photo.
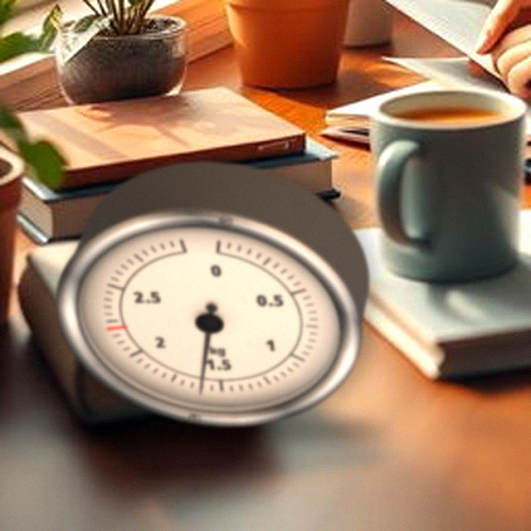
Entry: 1.6 kg
